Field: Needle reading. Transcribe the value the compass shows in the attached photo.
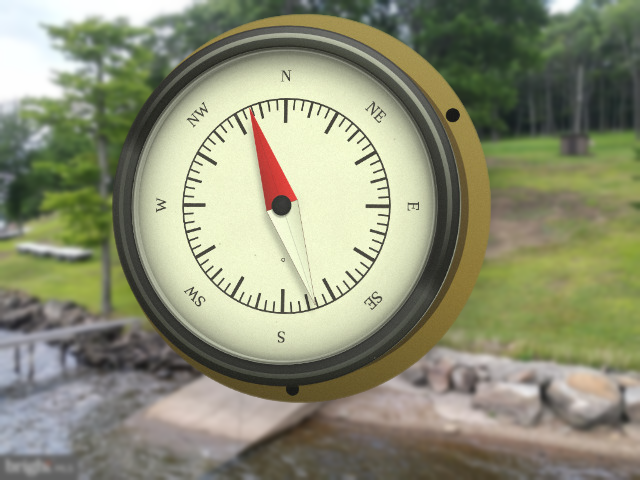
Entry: 340 °
